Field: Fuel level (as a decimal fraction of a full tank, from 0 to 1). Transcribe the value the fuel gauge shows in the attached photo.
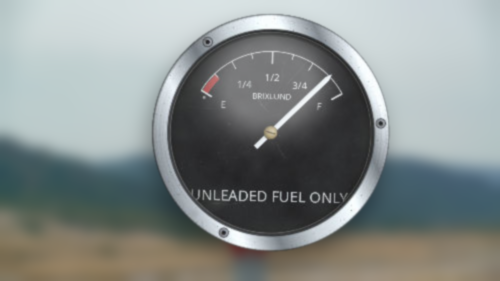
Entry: 0.875
